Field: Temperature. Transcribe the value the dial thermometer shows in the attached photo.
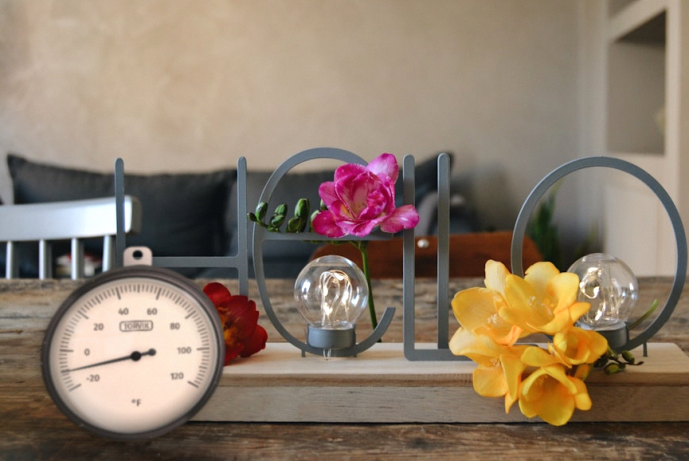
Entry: -10 °F
